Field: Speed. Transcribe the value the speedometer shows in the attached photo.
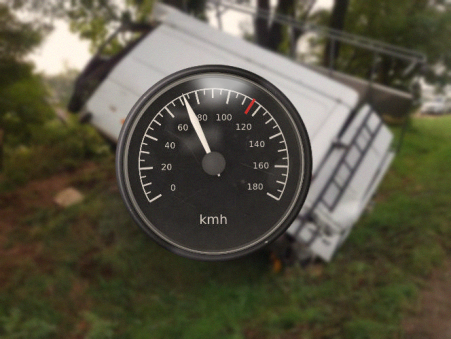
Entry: 72.5 km/h
